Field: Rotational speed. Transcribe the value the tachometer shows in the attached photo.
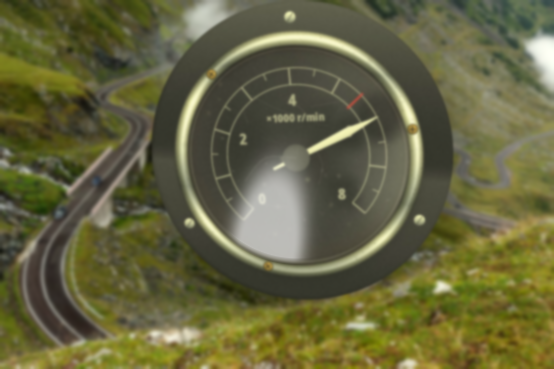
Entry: 6000 rpm
